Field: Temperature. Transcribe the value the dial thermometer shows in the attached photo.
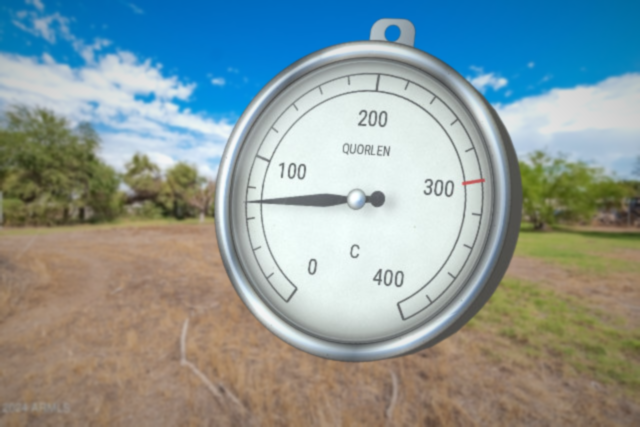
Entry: 70 °C
